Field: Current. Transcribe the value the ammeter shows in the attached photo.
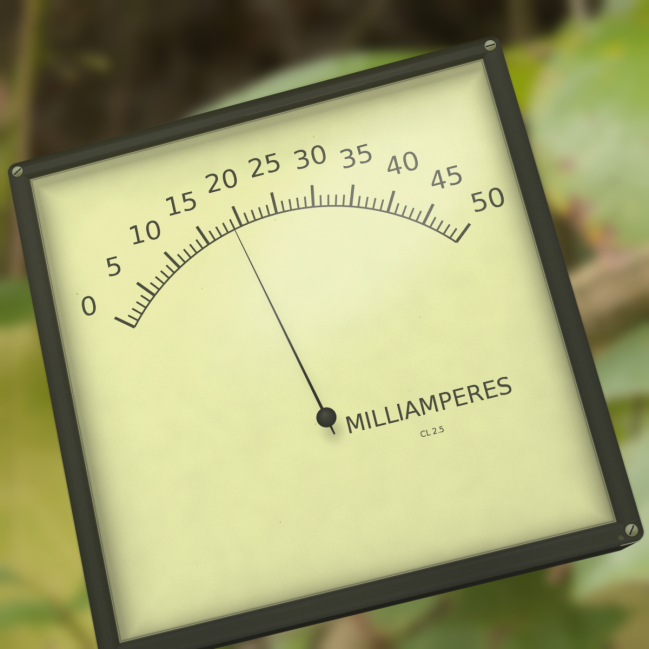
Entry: 19 mA
